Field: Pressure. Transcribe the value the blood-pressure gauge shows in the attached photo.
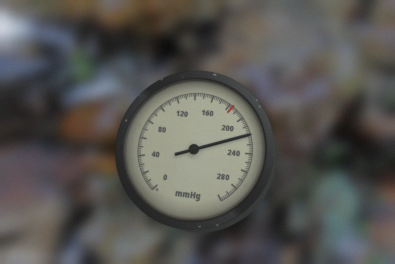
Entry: 220 mmHg
